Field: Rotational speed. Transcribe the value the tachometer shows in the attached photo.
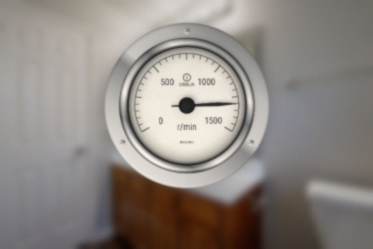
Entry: 1300 rpm
